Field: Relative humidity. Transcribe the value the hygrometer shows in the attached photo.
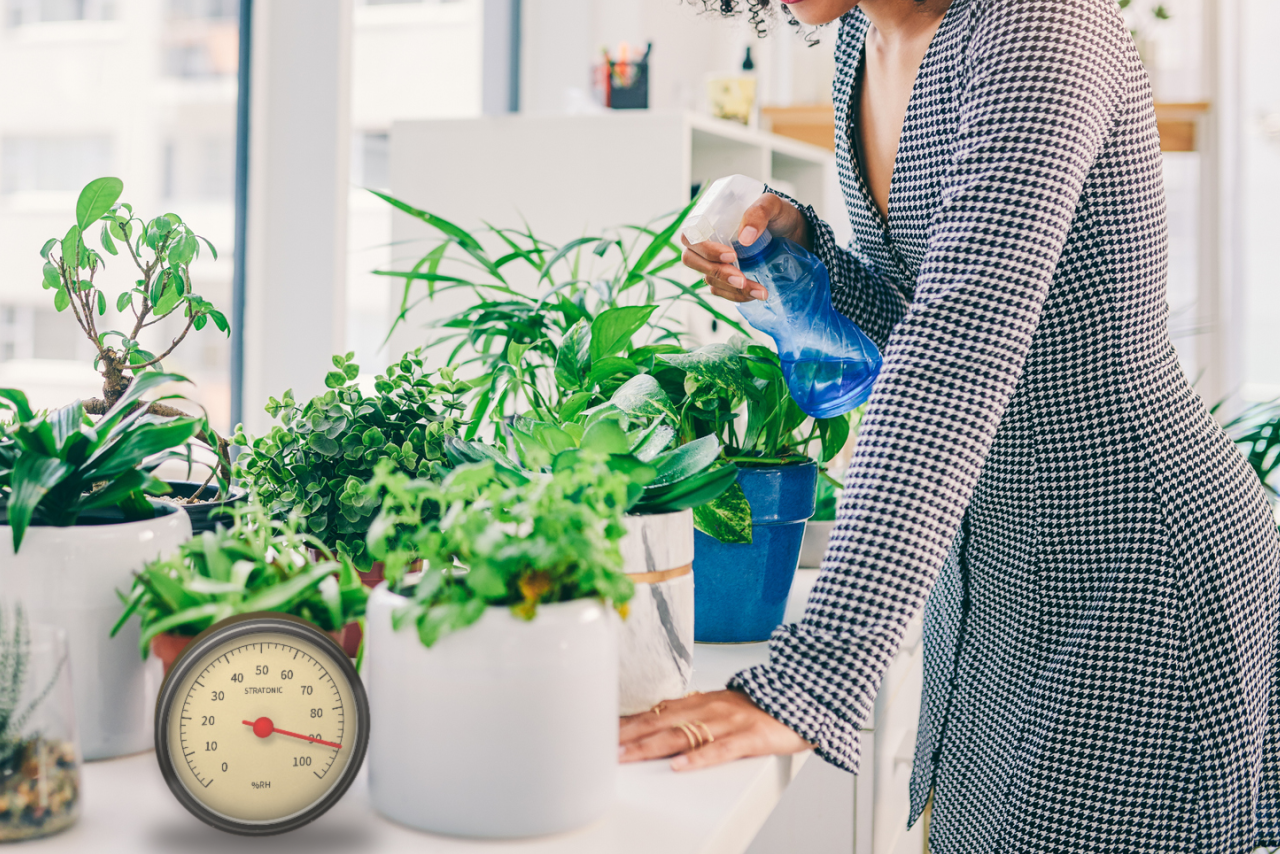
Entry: 90 %
